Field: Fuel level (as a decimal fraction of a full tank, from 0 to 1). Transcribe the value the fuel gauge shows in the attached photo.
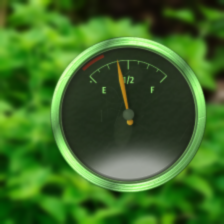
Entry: 0.375
